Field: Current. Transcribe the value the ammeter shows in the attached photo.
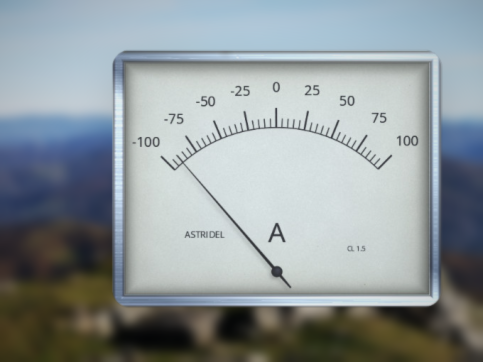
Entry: -90 A
